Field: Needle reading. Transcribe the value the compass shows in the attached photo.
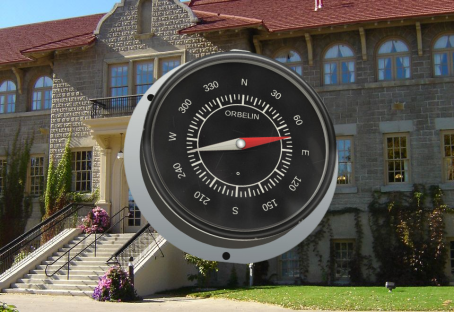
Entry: 75 °
